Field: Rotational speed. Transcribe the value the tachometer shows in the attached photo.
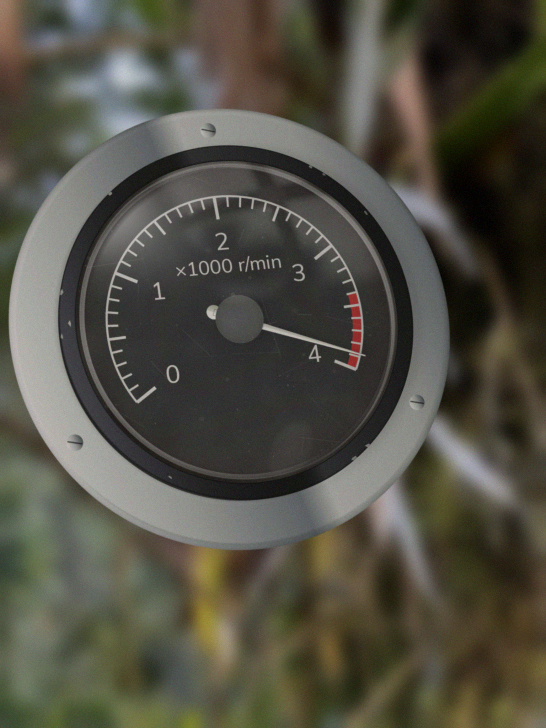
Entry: 3900 rpm
